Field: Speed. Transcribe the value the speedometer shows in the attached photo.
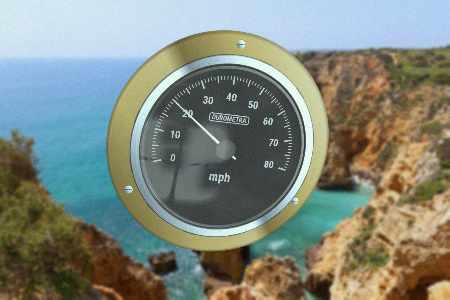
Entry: 20 mph
